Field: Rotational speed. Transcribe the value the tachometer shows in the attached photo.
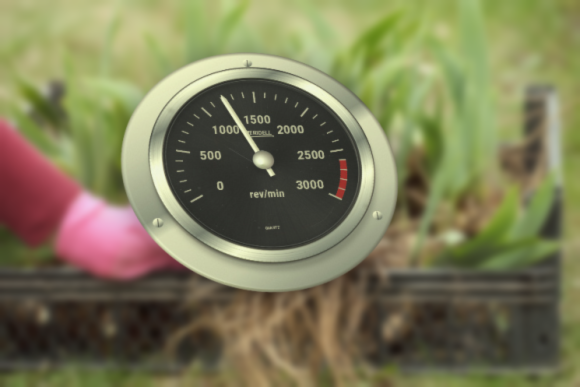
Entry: 1200 rpm
